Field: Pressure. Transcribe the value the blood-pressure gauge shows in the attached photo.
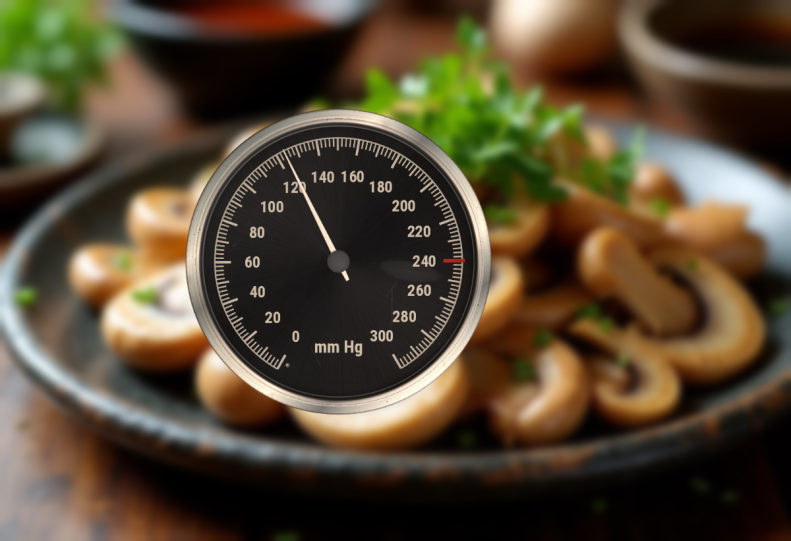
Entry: 124 mmHg
